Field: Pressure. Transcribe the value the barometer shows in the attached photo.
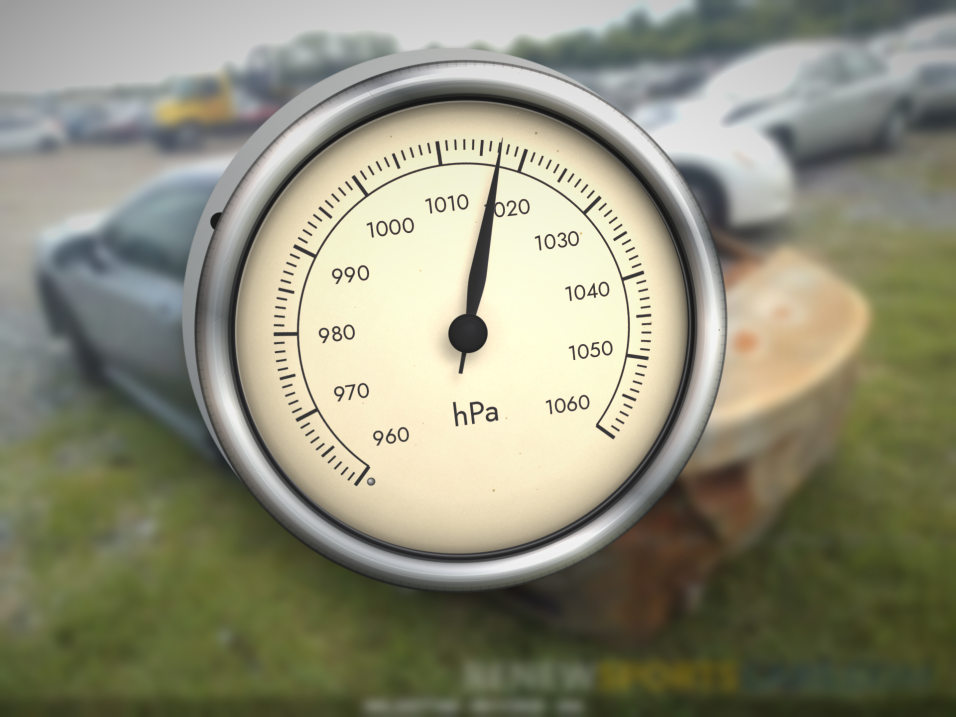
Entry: 1017 hPa
